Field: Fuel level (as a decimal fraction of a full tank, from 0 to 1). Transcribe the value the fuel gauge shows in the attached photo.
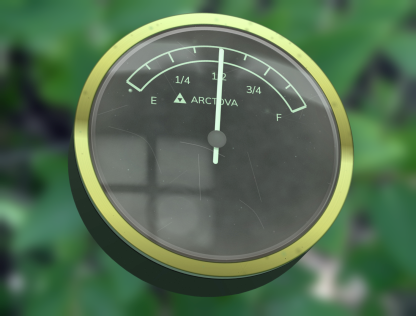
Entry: 0.5
